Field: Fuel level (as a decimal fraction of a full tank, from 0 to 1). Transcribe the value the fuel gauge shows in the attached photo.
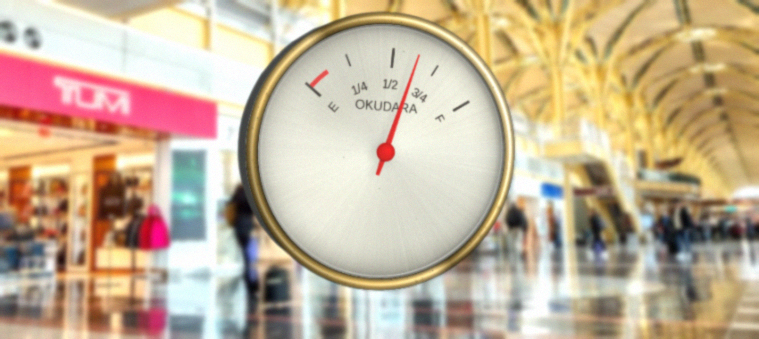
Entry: 0.625
